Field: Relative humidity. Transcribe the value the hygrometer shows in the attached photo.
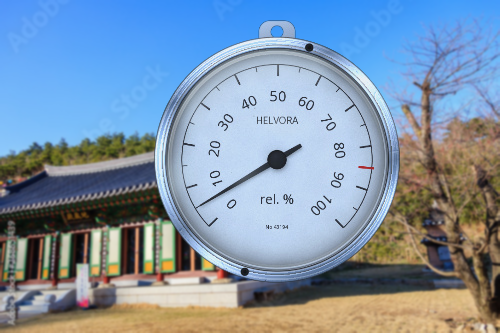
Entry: 5 %
